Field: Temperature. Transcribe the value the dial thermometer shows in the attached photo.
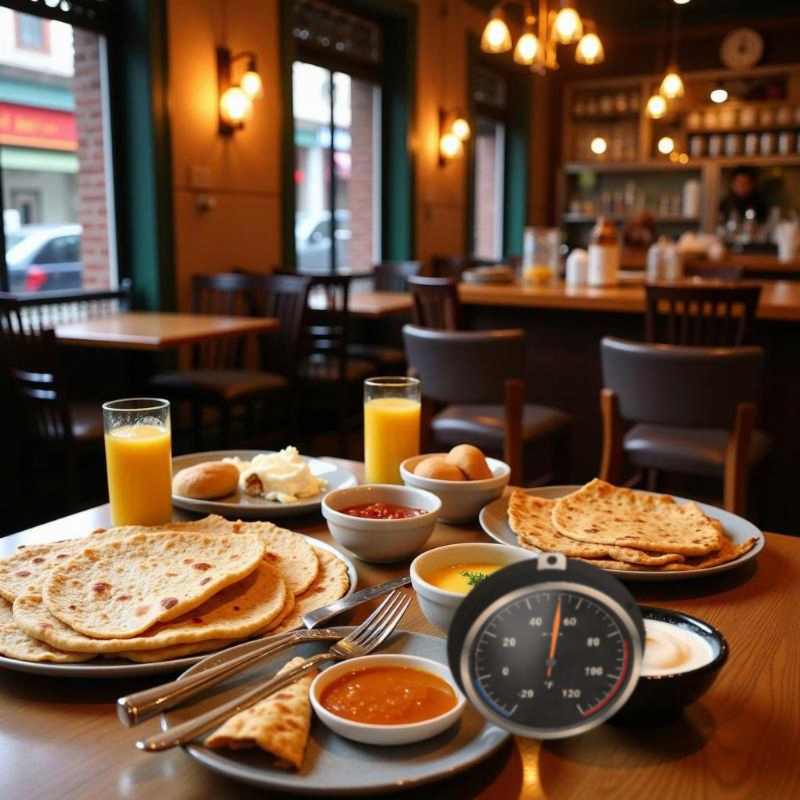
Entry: 52 °F
